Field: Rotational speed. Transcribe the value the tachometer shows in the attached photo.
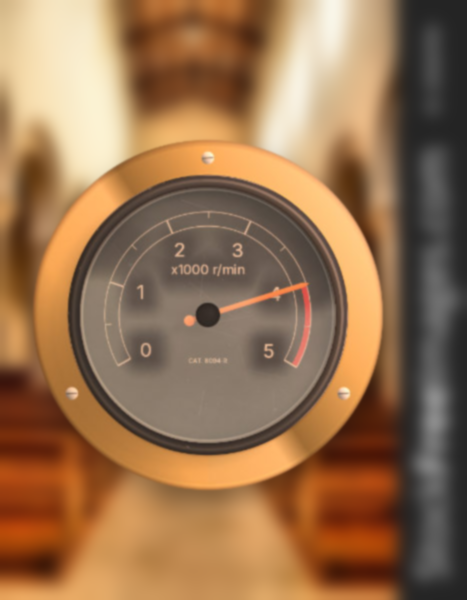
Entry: 4000 rpm
